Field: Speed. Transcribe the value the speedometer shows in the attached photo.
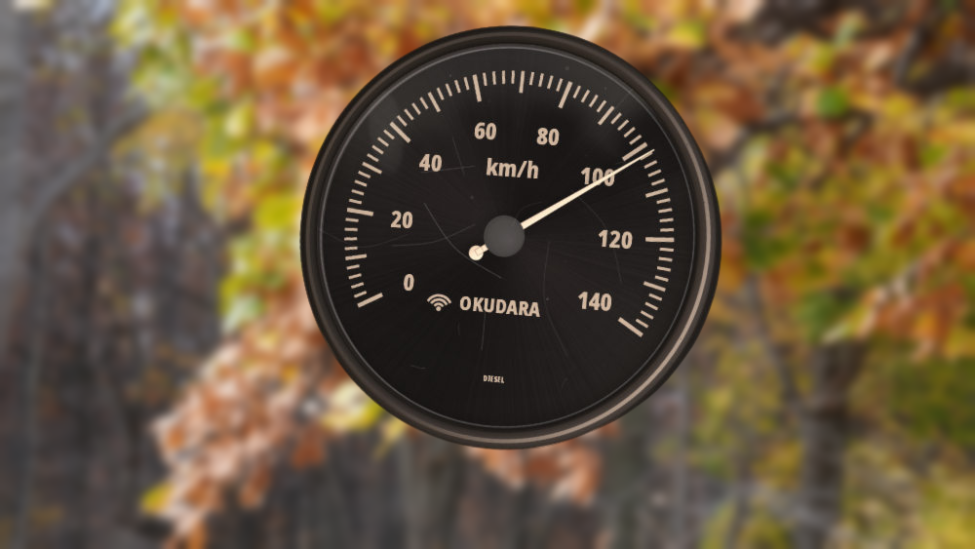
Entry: 102 km/h
